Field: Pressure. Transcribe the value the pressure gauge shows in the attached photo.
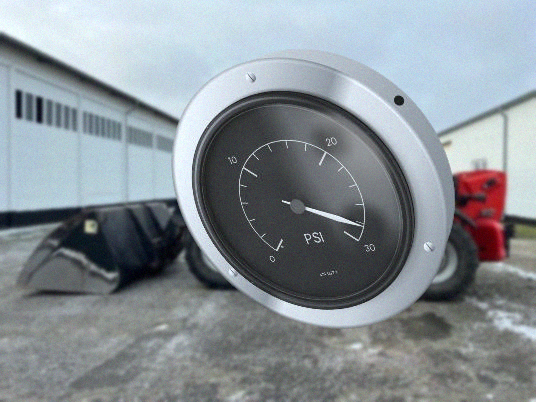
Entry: 28 psi
